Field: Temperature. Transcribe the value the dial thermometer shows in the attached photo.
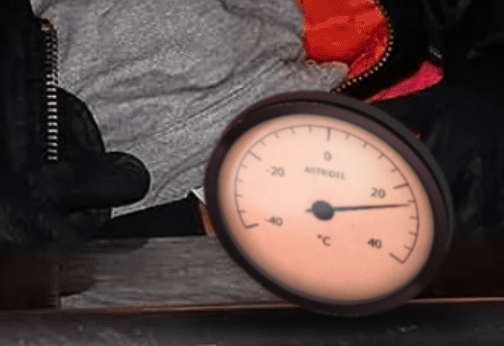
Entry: 24 °C
